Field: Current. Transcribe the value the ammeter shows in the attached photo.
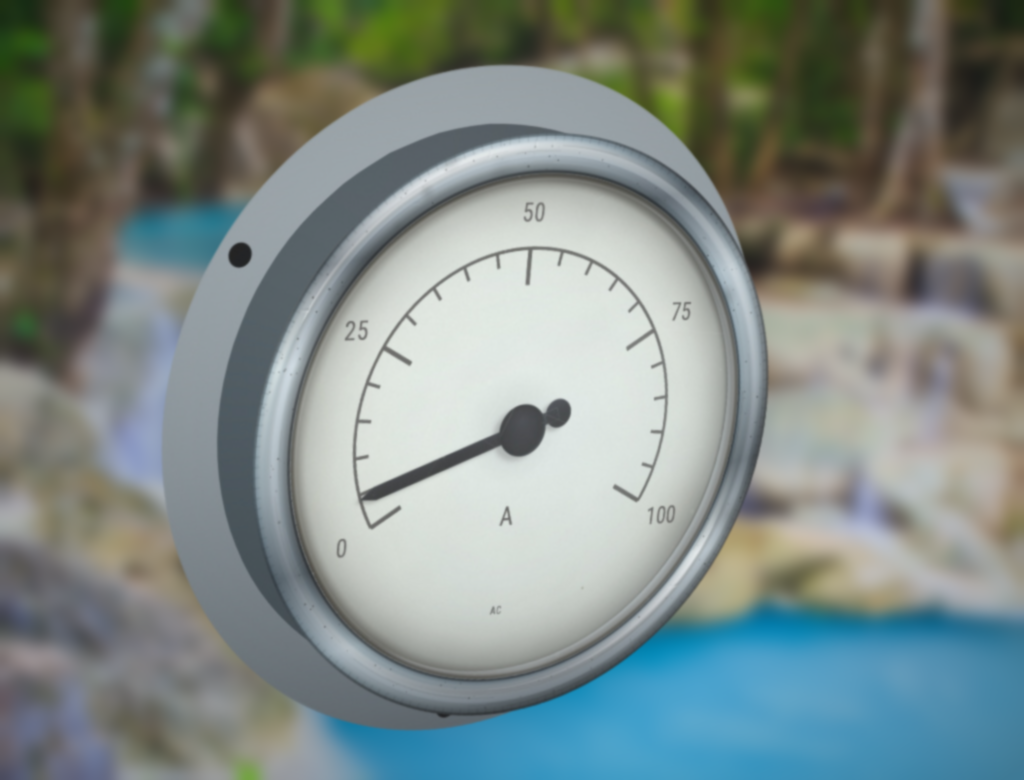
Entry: 5 A
